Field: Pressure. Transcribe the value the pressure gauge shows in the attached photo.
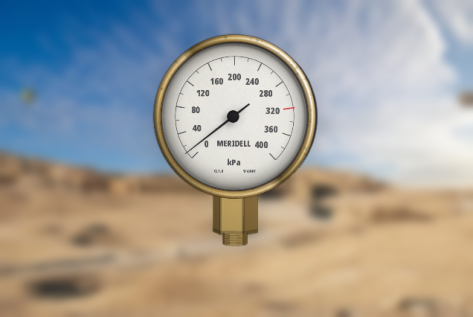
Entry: 10 kPa
